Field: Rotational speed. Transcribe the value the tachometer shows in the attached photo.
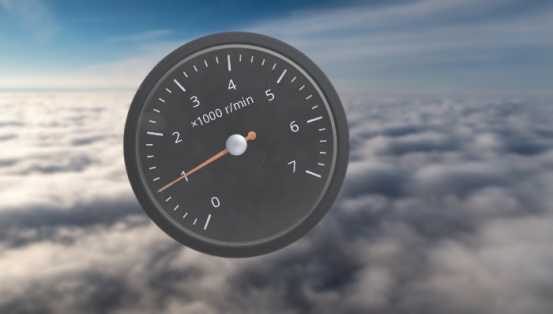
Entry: 1000 rpm
